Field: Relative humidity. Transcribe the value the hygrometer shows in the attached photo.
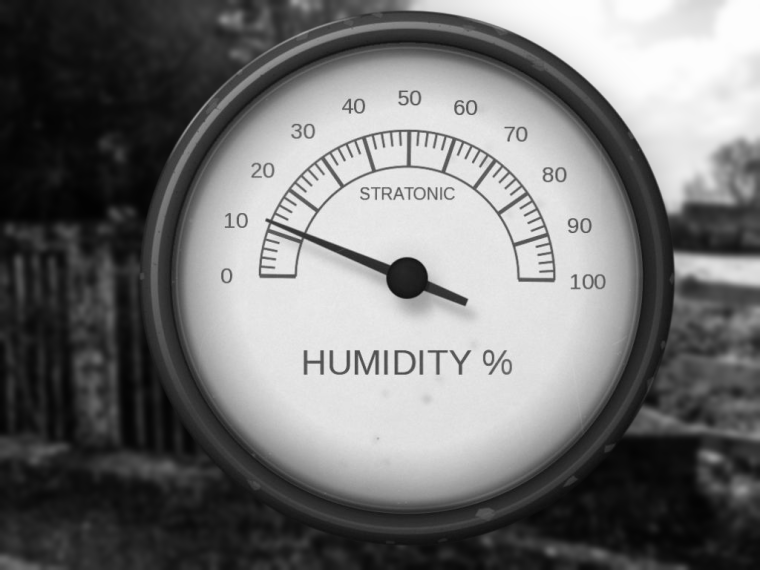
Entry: 12 %
